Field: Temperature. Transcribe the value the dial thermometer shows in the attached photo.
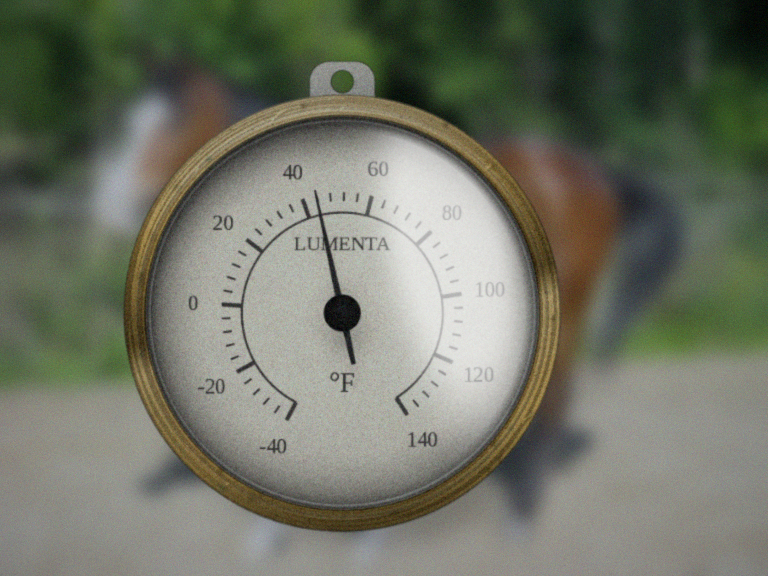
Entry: 44 °F
